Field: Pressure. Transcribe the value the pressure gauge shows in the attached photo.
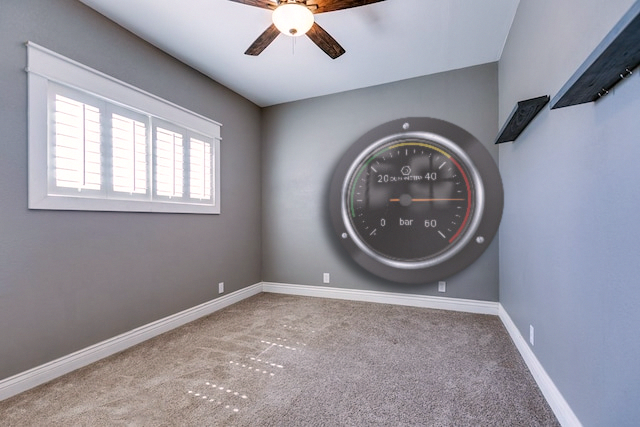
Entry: 50 bar
